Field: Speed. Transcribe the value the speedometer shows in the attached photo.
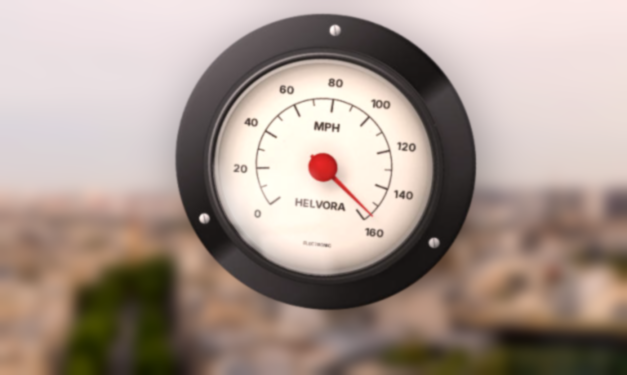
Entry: 155 mph
